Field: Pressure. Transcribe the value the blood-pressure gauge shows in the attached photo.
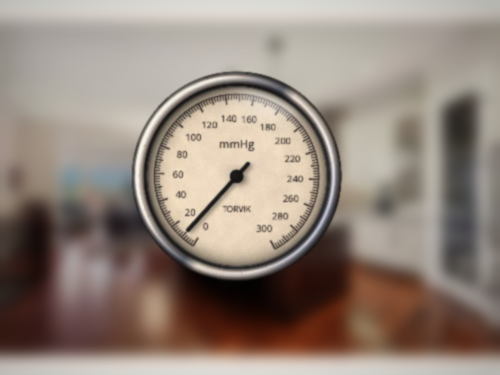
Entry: 10 mmHg
